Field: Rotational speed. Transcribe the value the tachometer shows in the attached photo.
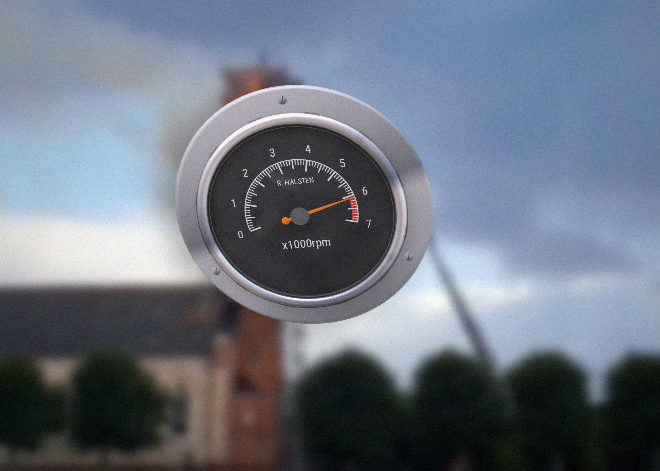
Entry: 6000 rpm
